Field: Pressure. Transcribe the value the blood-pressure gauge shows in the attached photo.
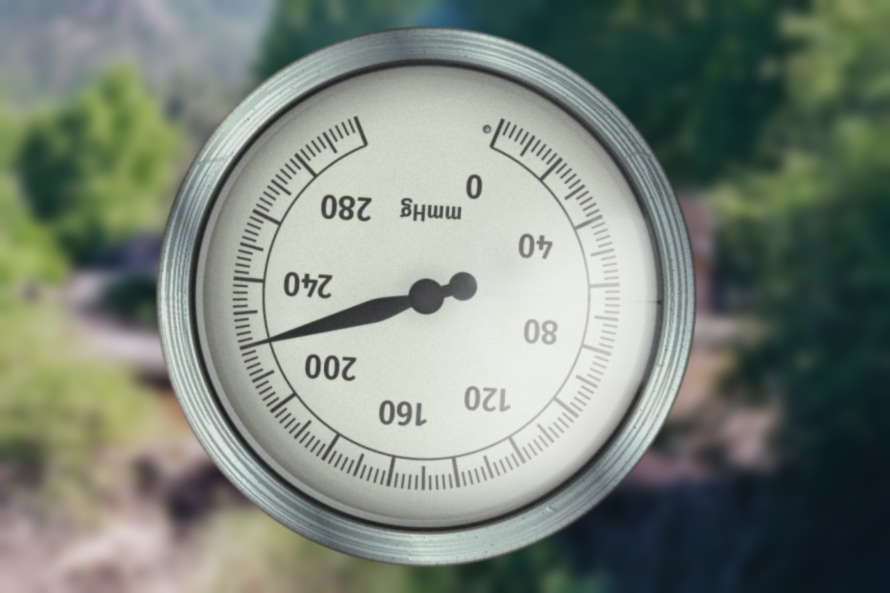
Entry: 220 mmHg
